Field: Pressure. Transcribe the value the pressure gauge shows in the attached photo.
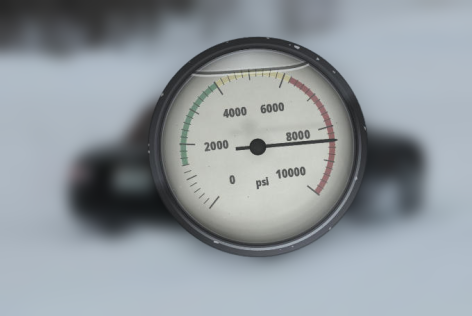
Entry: 8400 psi
